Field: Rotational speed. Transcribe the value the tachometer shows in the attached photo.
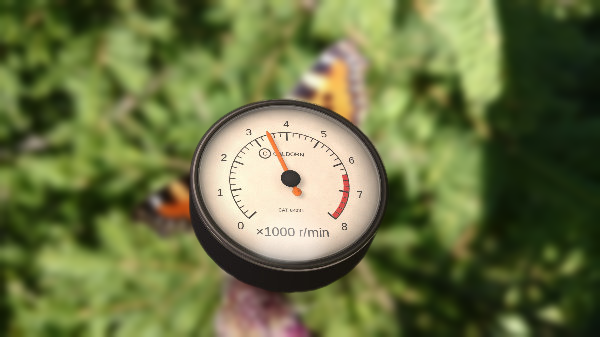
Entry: 3400 rpm
